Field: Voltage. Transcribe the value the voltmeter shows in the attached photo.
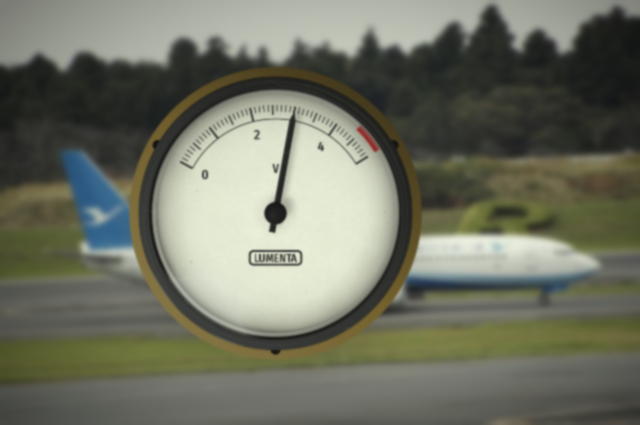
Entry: 3 V
